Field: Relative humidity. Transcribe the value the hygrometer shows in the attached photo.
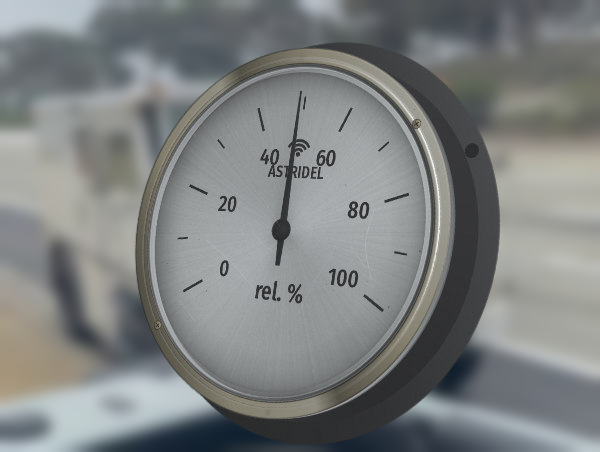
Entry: 50 %
